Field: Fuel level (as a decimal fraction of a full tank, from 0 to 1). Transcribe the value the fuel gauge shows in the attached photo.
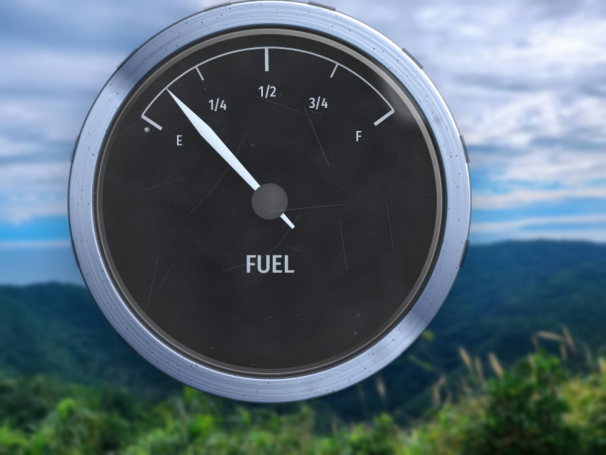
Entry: 0.125
